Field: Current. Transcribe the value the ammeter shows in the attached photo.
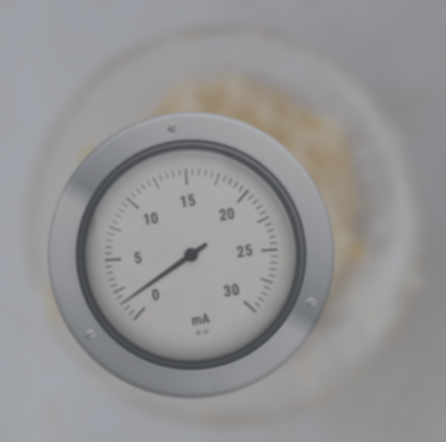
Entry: 1.5 mA
